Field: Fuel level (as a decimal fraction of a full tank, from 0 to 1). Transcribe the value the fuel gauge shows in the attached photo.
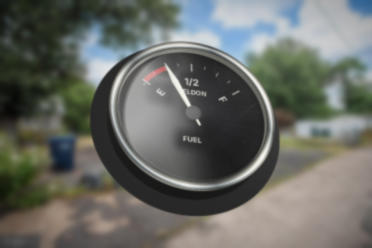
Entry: 0.25
